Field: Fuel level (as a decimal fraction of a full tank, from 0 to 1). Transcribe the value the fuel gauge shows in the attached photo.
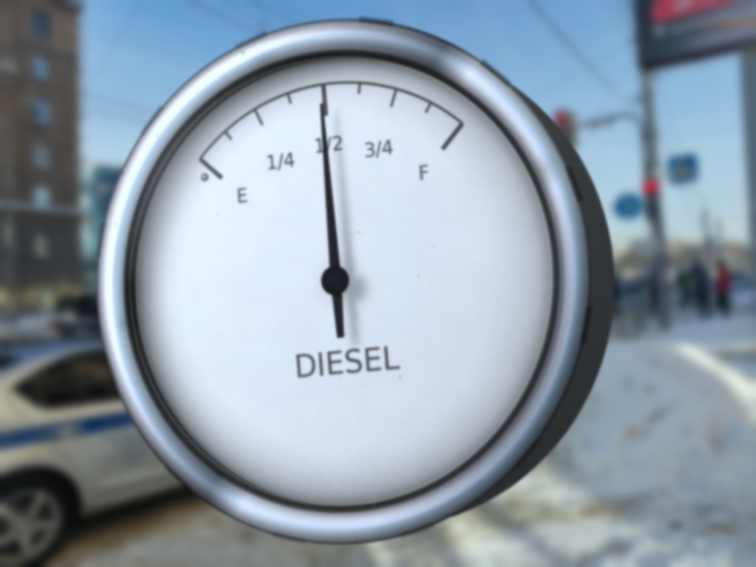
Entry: 0.5
